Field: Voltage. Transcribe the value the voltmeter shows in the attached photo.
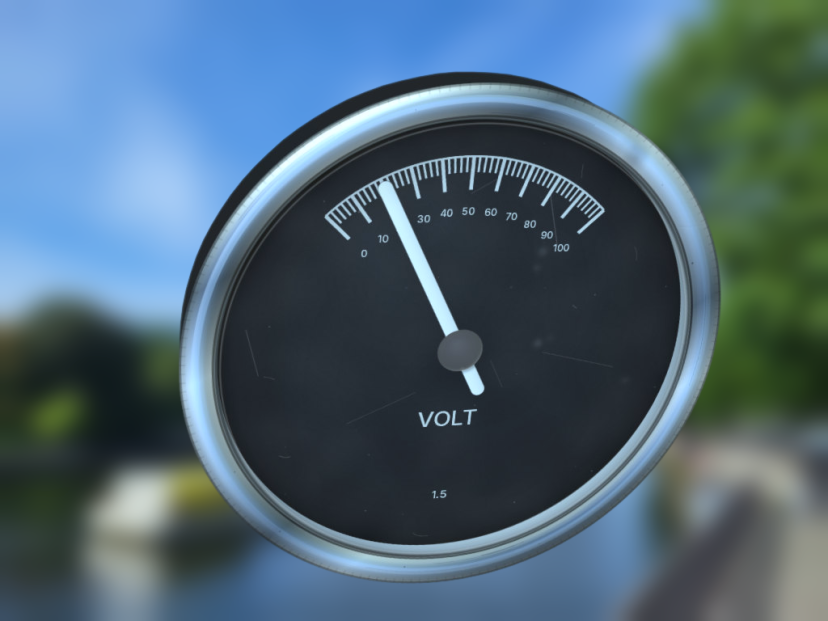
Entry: 20 V
